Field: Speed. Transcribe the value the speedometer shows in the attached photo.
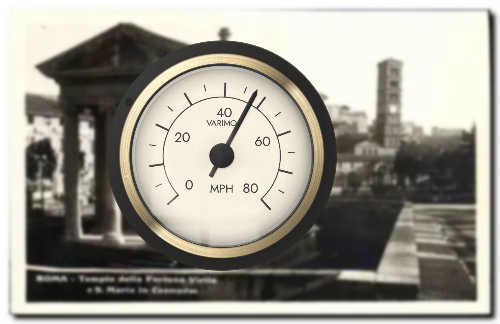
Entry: 47.5 mph
